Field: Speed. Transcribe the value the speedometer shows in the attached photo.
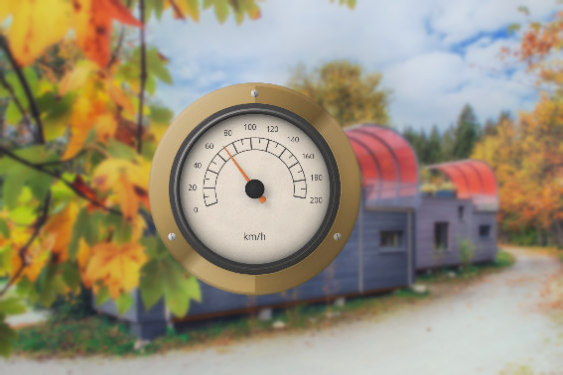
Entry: 70 km/h
